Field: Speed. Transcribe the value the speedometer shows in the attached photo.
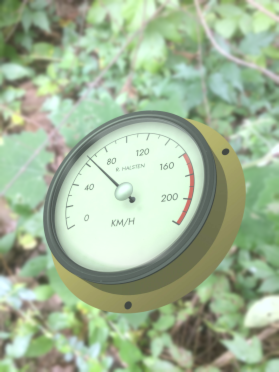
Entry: 65 km/h
